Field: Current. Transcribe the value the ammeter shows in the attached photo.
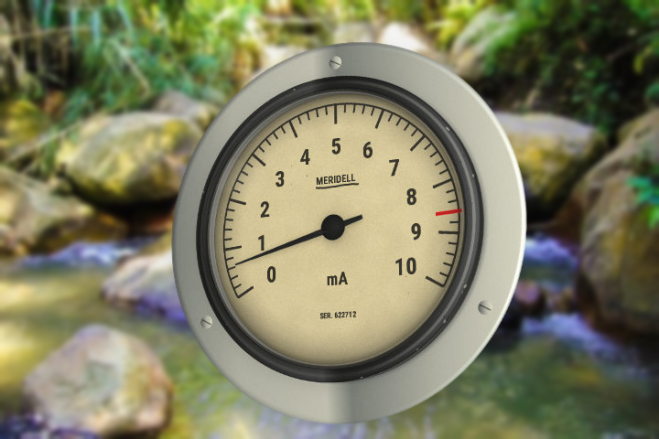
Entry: 0.6 mA
